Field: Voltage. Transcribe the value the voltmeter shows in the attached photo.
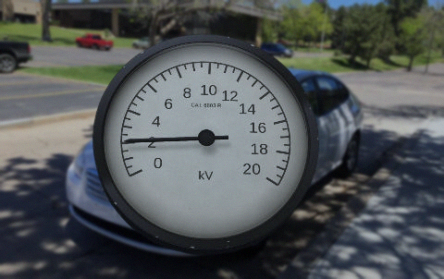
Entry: 2 kV
